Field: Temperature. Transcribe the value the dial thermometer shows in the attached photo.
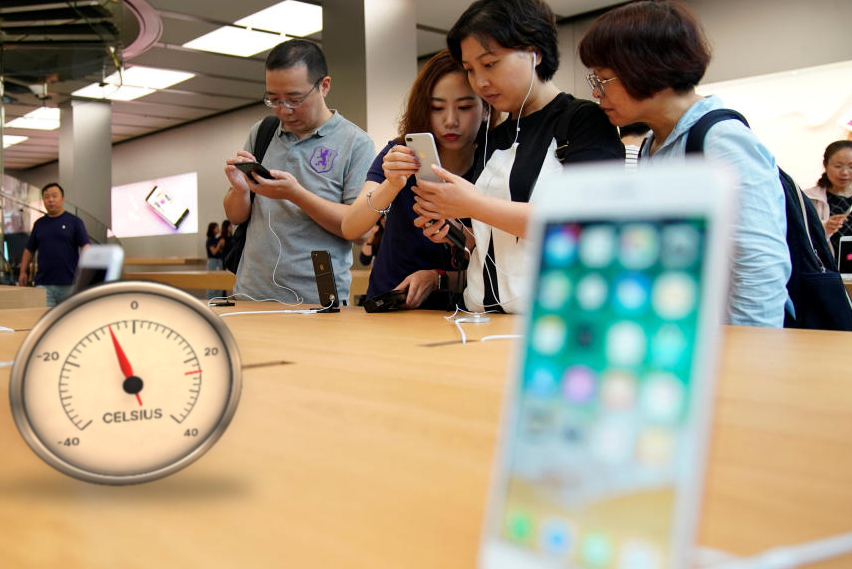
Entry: -6 °C
